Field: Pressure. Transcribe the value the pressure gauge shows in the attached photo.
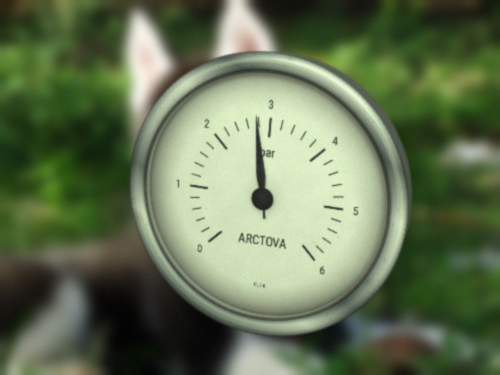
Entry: 2.8 bar
